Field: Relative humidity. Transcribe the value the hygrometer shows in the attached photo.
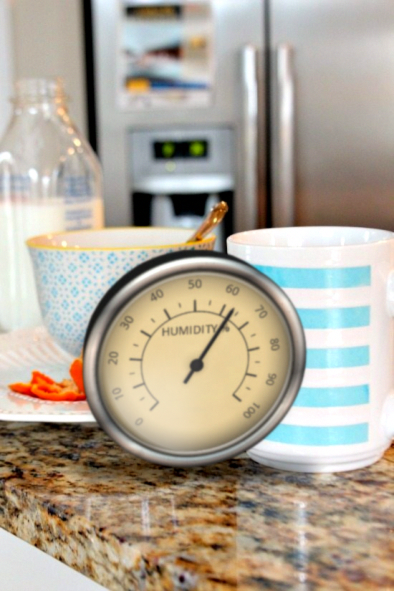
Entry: 62.5 %
